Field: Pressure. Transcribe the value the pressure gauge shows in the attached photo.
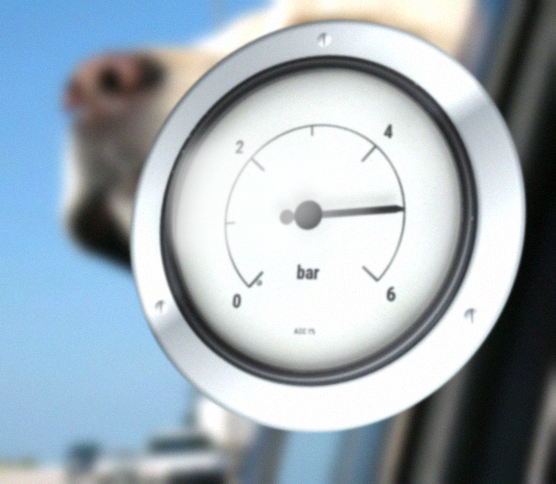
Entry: 5 bar
